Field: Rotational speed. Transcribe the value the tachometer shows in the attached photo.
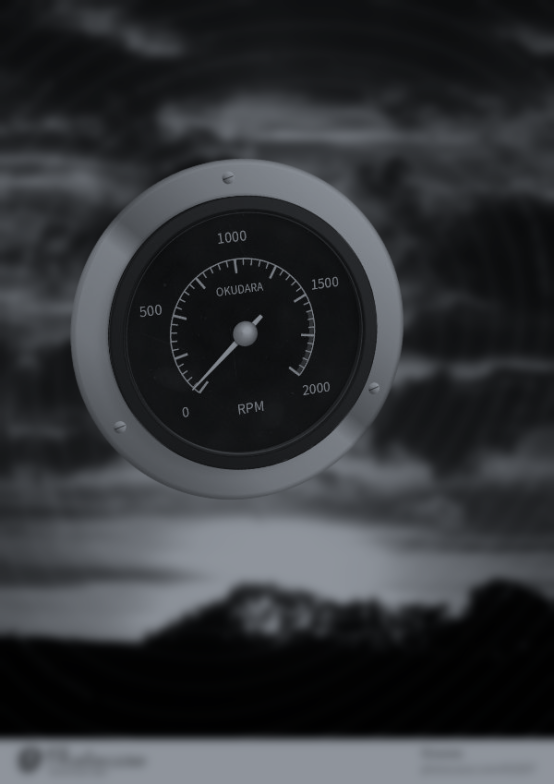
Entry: 50 rpm
